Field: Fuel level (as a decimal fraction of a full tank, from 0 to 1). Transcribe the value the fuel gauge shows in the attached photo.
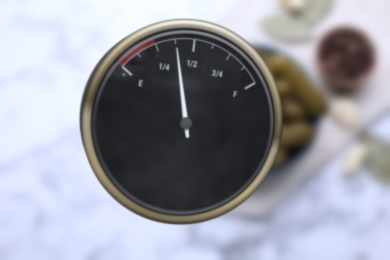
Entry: 0.375
